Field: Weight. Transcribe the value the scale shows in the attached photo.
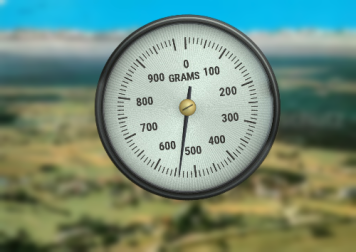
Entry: 540 g
